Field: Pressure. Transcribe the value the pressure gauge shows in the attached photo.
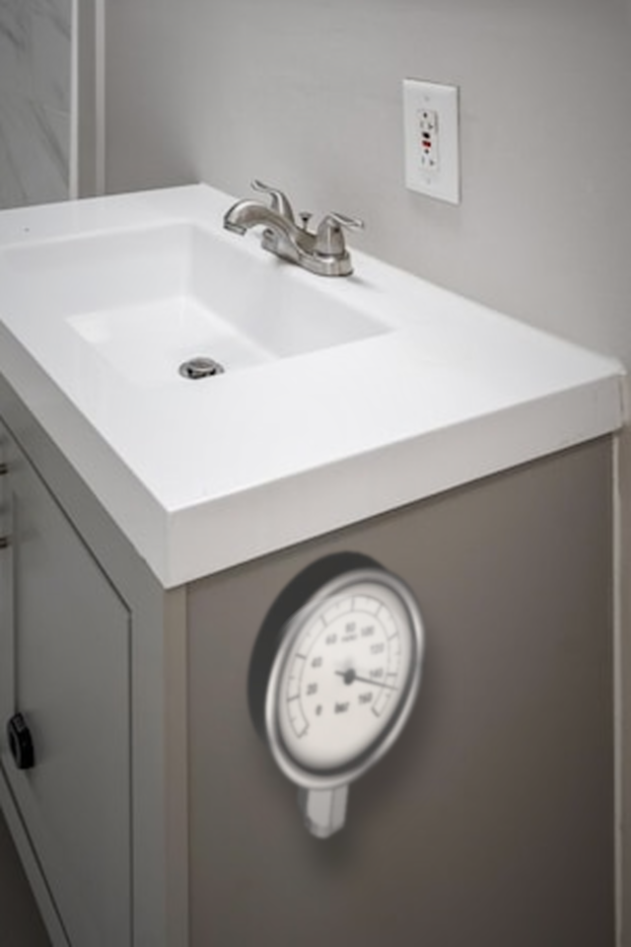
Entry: 145 bar
